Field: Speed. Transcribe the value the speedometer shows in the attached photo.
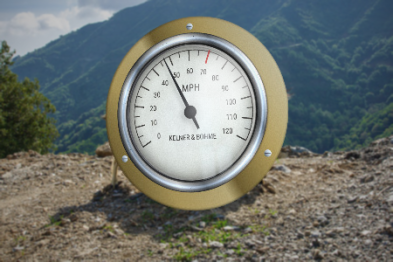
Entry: 47.5 mph
